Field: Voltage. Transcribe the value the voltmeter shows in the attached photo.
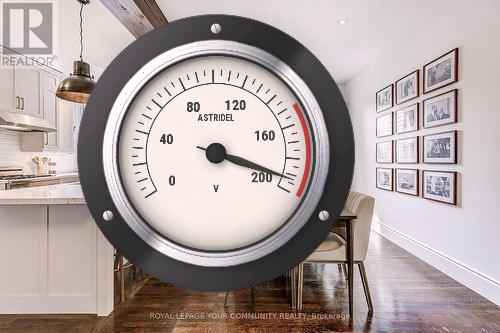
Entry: 192.5 V
